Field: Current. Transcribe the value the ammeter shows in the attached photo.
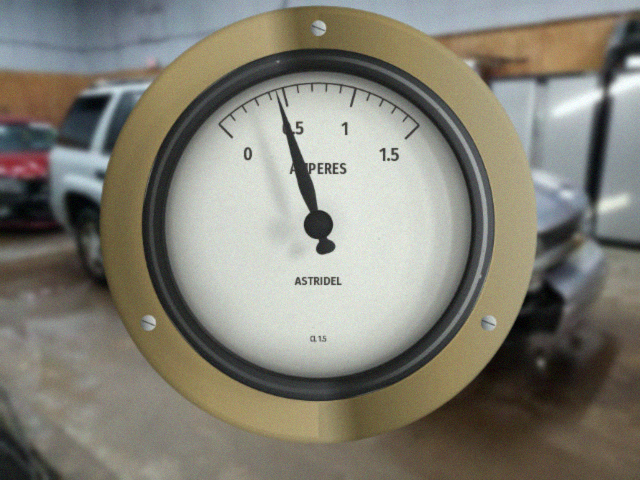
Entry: 0.45 A
